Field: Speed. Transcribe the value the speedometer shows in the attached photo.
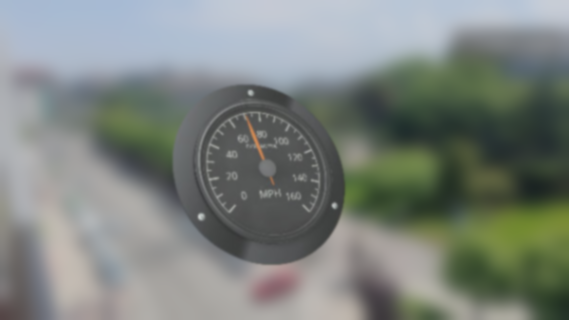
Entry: 70 mph
